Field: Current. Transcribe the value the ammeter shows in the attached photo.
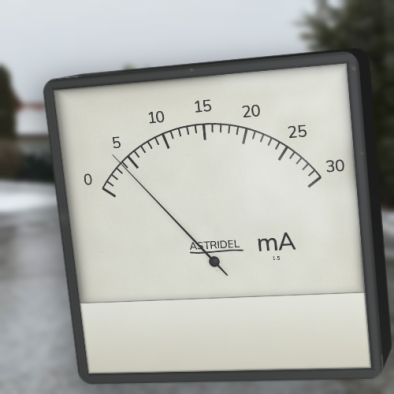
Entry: 4 mA
